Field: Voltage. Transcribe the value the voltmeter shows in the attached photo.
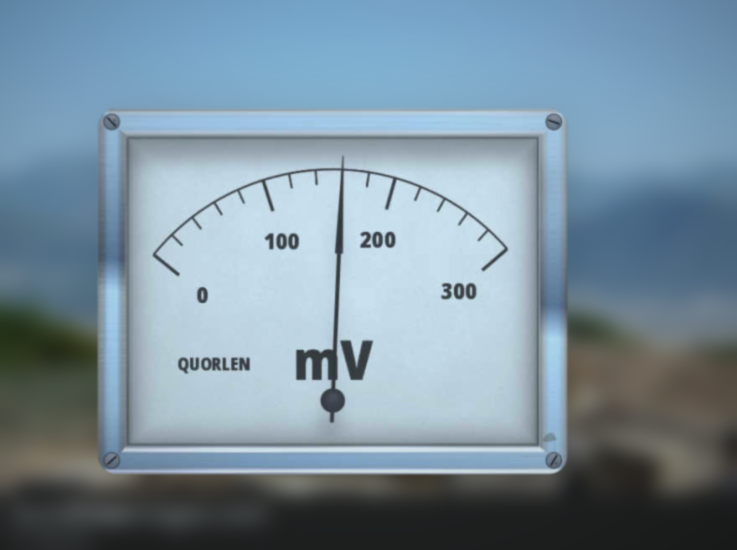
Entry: 160 mV
